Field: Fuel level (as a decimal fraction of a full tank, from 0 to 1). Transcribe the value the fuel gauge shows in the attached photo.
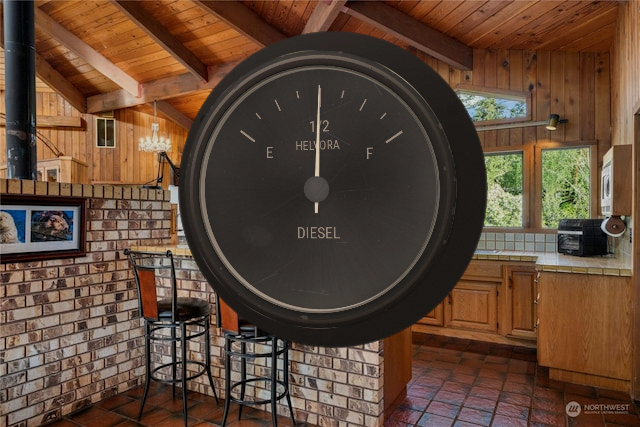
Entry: 0.5
